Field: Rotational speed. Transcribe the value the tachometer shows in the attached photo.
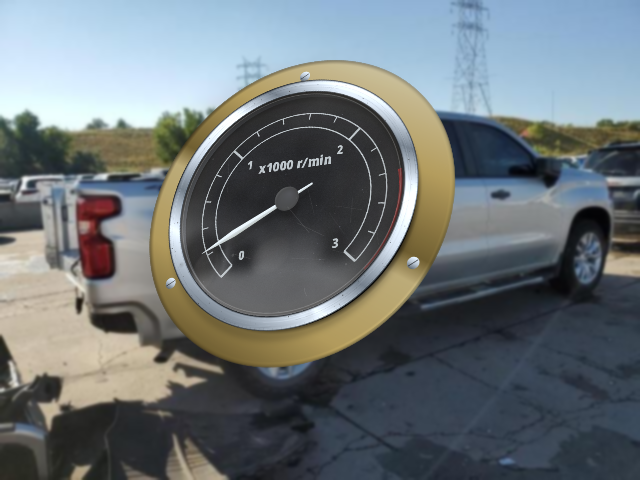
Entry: 200 rpm
